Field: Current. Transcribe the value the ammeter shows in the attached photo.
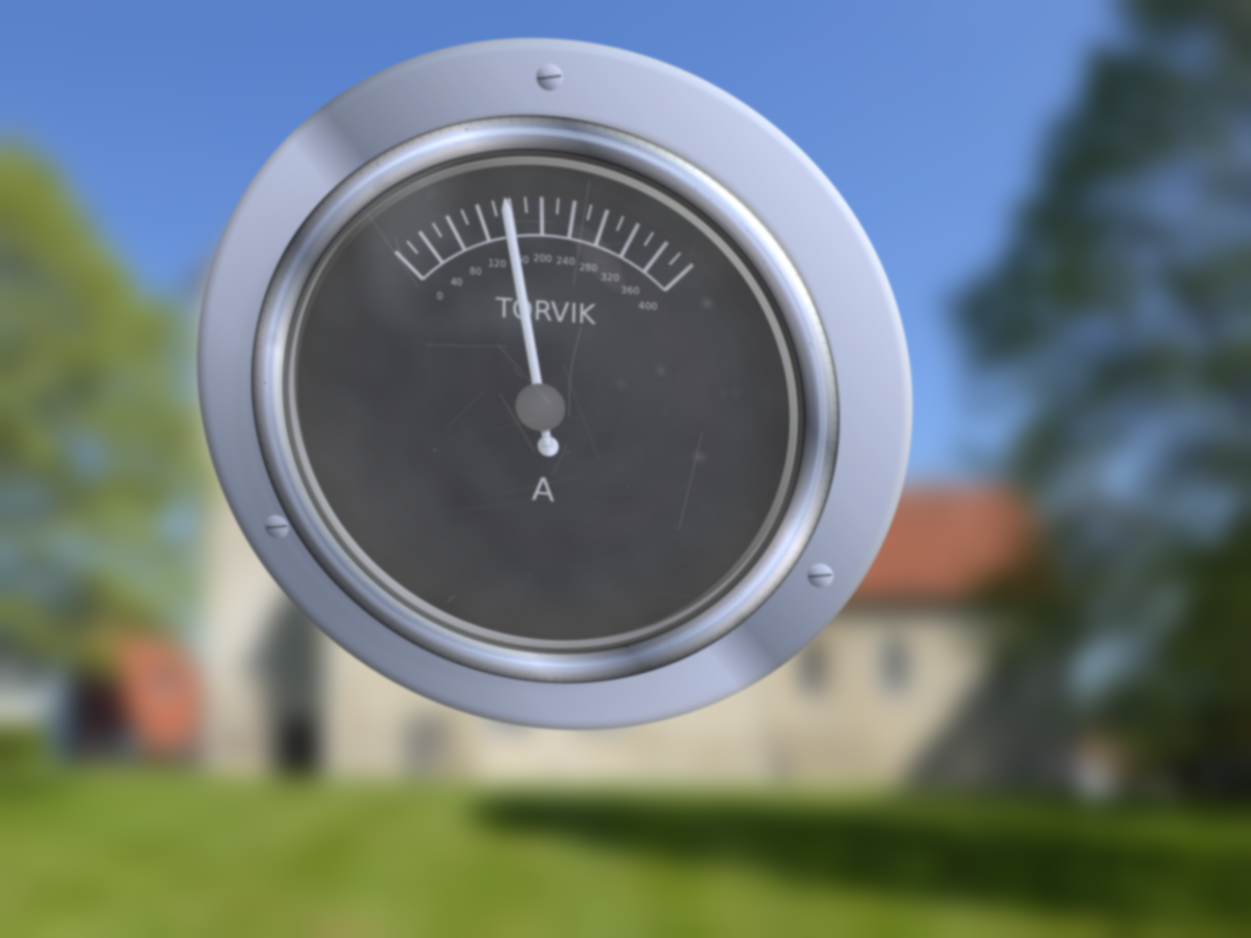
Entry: 160 A
